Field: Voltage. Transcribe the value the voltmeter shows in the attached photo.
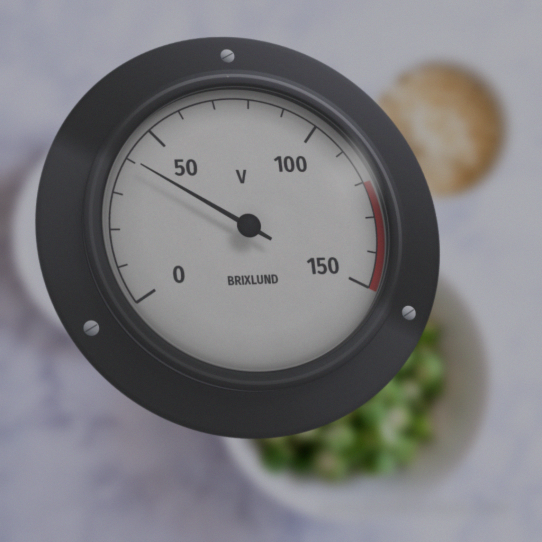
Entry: 40 V
